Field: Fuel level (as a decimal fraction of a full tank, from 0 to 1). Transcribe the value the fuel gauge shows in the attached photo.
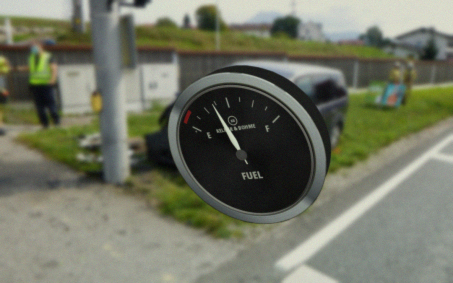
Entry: 0.375
